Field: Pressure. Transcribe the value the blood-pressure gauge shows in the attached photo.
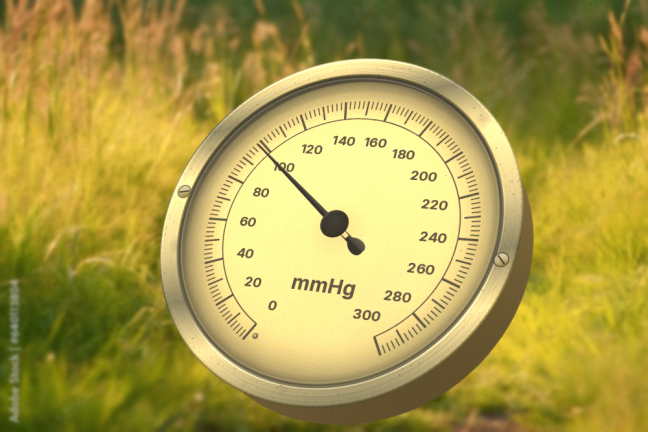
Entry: 98 mmHg
